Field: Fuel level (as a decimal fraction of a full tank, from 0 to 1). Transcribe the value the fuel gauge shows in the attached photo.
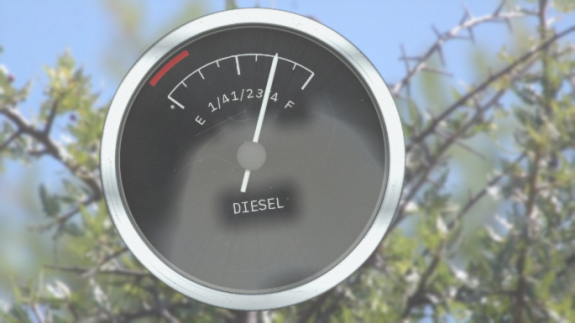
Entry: 0.75
